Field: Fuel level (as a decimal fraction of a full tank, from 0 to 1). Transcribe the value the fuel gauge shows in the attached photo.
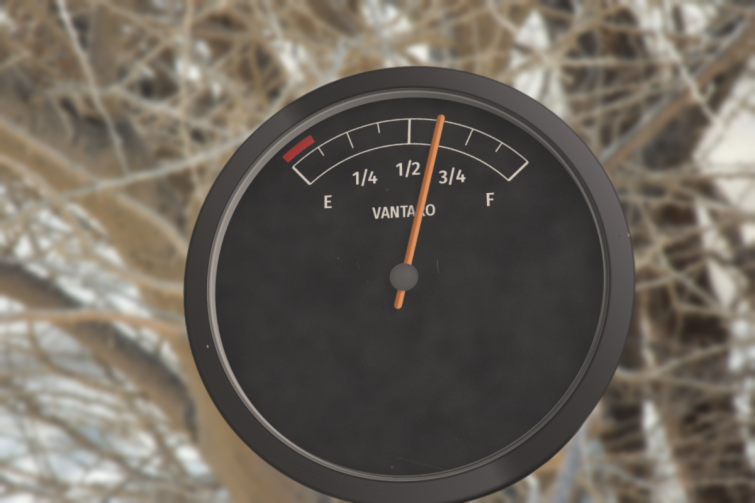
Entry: 0.625
